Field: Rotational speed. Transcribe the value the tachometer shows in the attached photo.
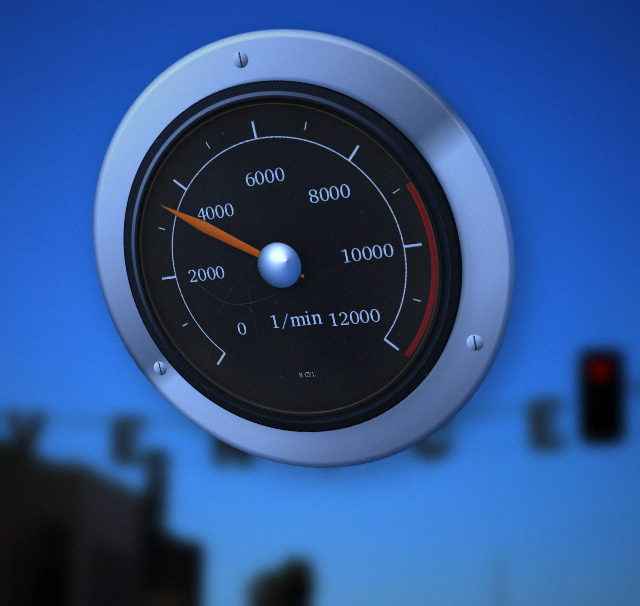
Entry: 3500 rpm
